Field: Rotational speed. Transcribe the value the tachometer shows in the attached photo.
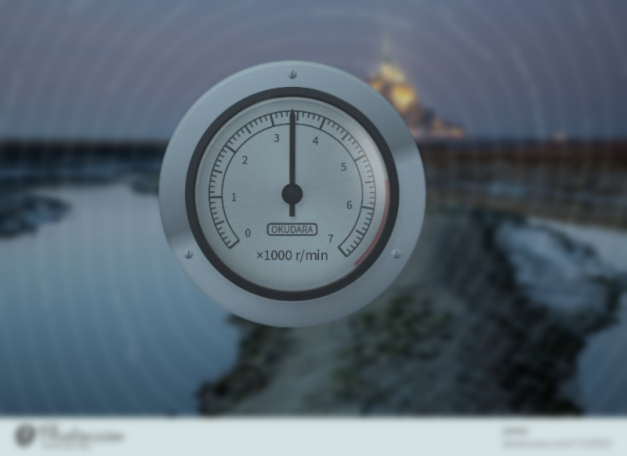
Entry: 3400 rpm
